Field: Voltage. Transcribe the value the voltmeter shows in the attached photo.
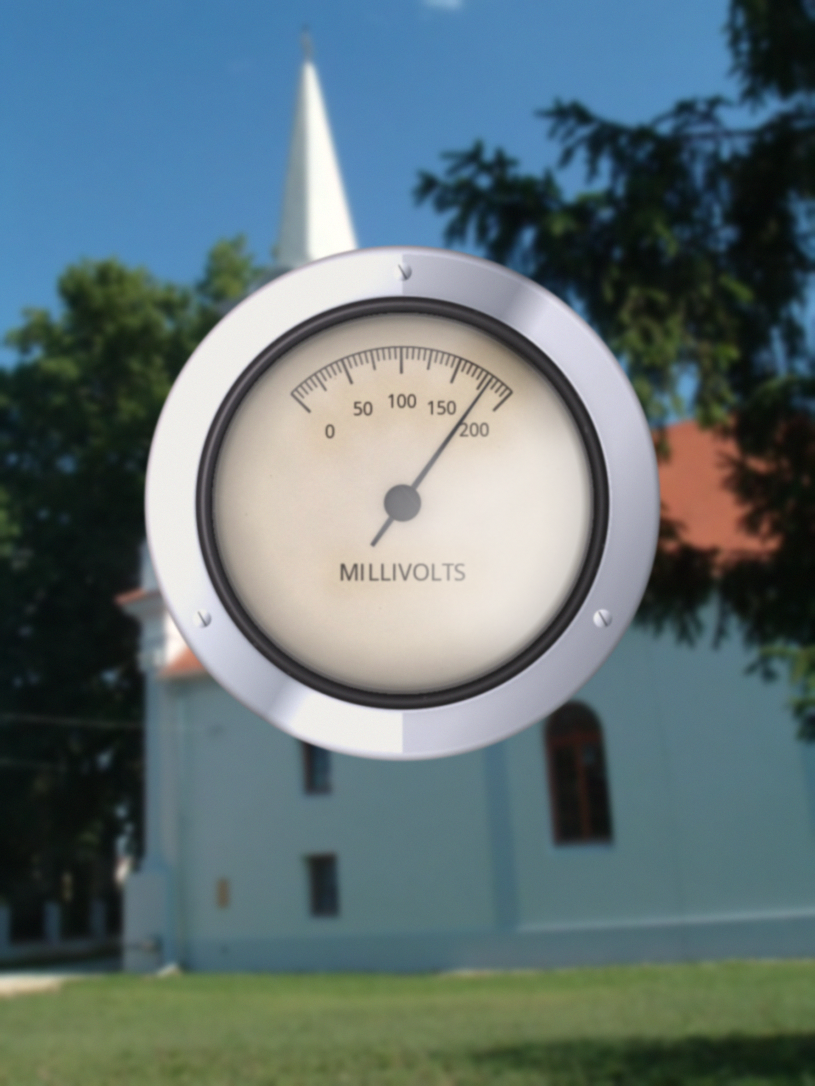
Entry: 180 mV
